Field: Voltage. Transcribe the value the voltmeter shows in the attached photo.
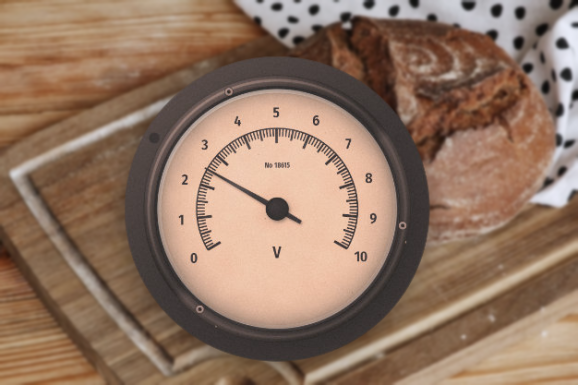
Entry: 2.5 V
